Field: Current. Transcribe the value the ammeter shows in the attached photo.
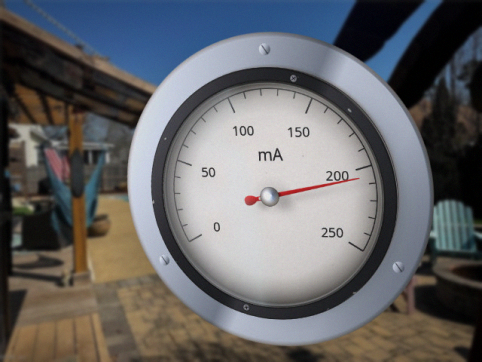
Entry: 205 mA
